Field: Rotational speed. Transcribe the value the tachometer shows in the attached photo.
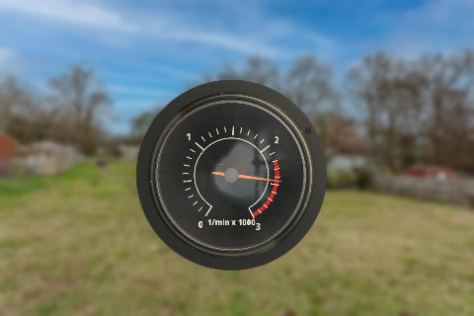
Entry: 2450 rpm
